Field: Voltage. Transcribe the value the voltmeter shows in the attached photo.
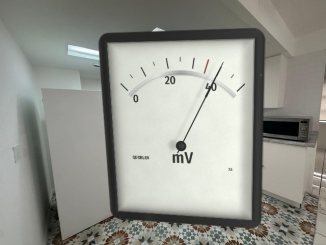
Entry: 40 mV
